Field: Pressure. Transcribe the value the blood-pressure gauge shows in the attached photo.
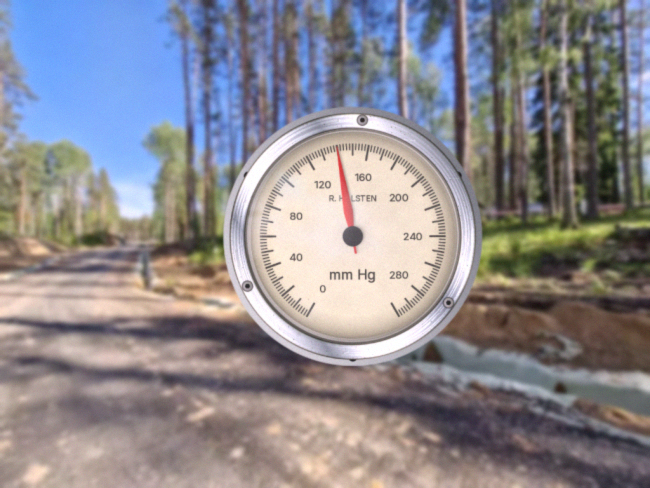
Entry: 140 mmHg
